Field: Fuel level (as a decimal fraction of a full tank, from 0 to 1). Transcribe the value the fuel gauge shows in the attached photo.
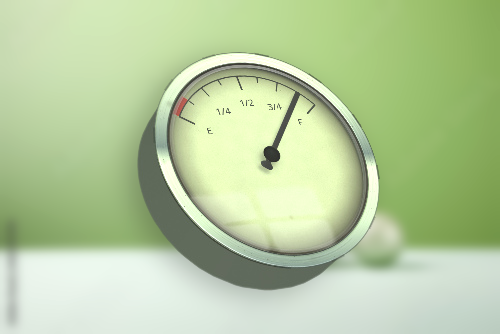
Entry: 0.875
